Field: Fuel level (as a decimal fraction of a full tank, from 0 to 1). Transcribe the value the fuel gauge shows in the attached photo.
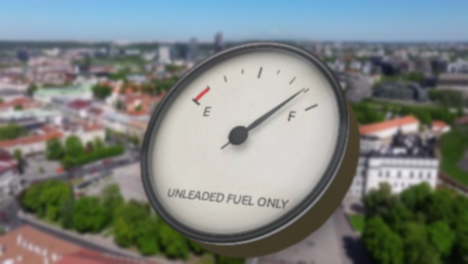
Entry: 0.875
